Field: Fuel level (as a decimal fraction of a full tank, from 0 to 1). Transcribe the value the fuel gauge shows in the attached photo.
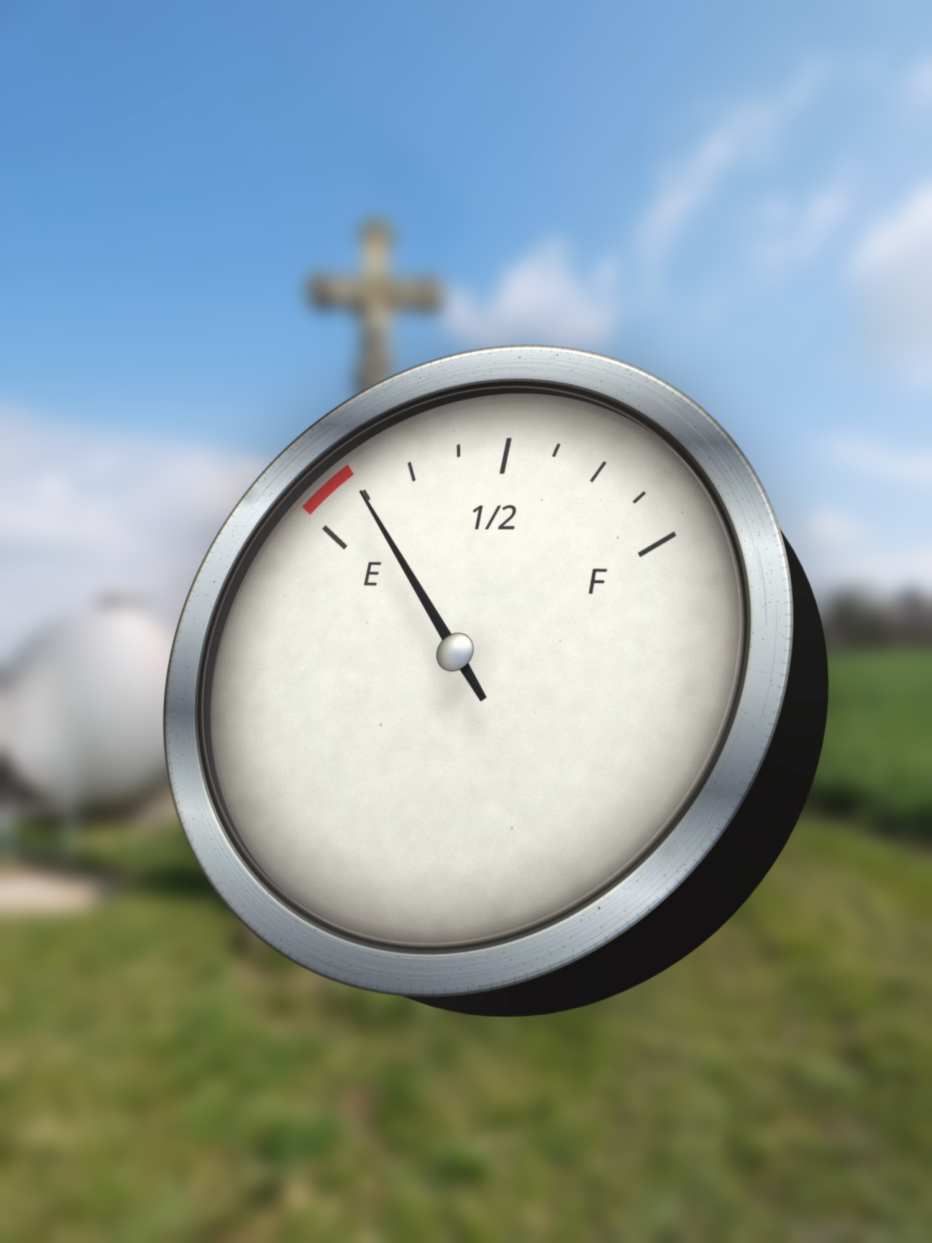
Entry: 0.125
